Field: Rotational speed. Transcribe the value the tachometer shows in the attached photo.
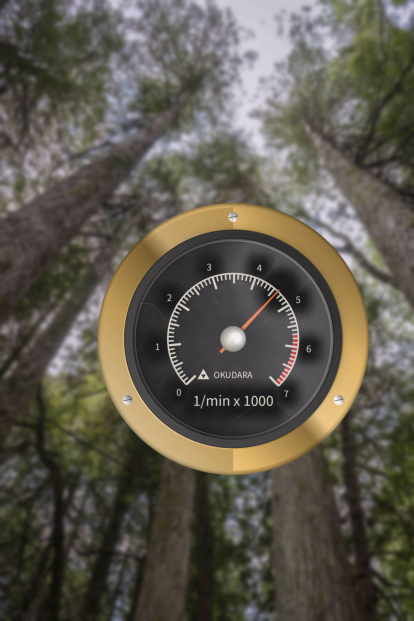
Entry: 4600 rpm
